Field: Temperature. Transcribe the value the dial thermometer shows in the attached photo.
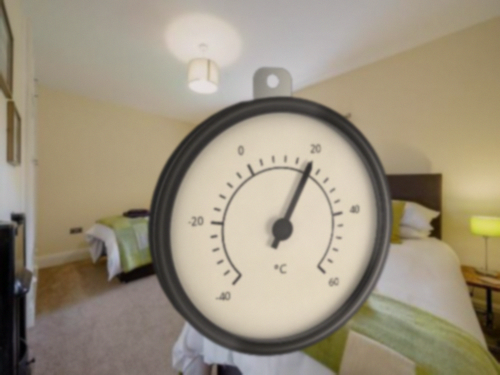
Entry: 20 °C
